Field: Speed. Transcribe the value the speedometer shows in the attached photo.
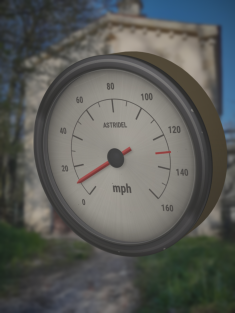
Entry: 10 mph
